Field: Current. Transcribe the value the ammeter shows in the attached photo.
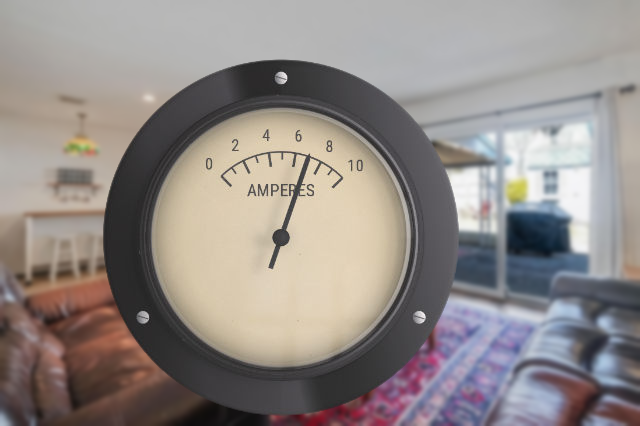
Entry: 7 A
